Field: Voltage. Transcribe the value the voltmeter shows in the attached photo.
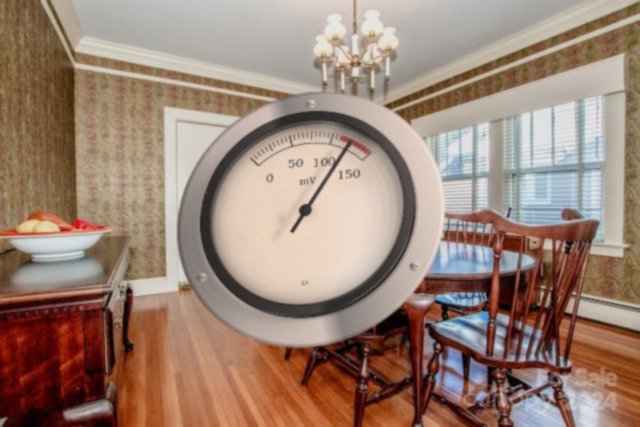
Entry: 125 mV
